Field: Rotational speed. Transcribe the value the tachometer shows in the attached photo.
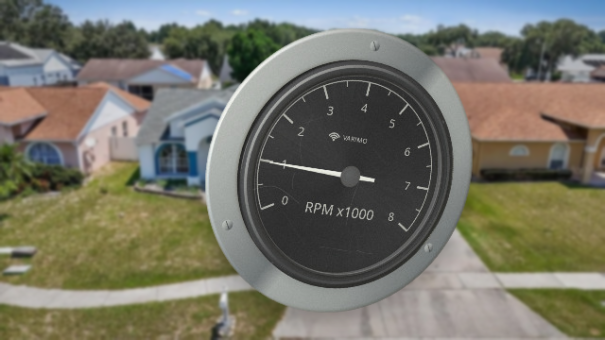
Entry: 1000 rpm
